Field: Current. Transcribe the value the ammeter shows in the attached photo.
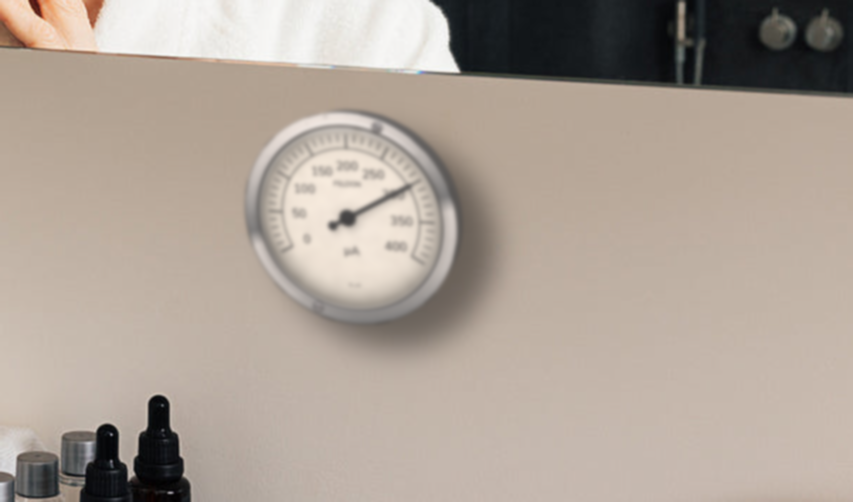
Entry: 300 µA
